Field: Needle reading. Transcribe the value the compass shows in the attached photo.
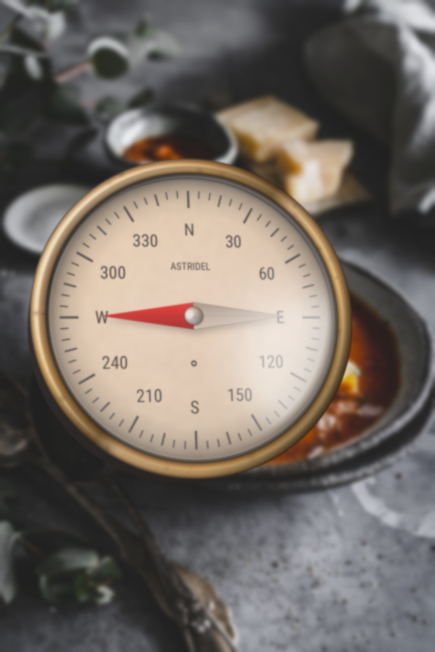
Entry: 270 °
